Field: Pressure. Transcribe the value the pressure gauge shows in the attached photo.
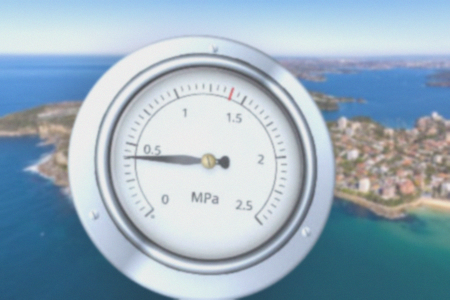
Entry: 0.4 MPa
